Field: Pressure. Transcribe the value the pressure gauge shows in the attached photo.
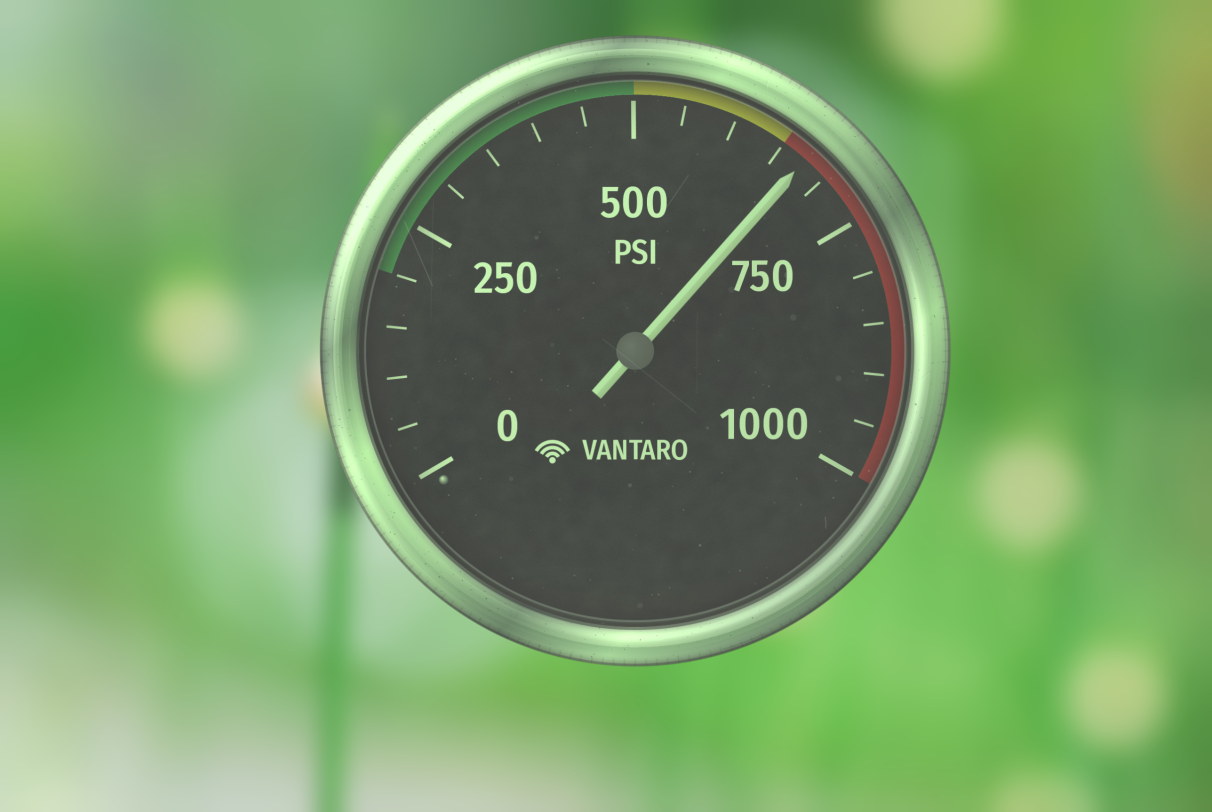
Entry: 675 psi
